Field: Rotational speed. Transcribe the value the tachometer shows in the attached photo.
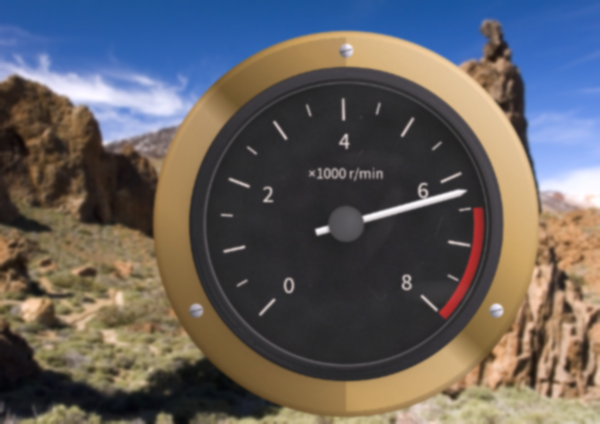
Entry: 6250 rpm
